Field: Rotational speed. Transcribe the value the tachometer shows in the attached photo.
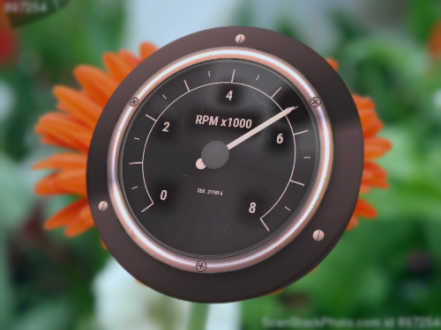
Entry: 5500 rpm
